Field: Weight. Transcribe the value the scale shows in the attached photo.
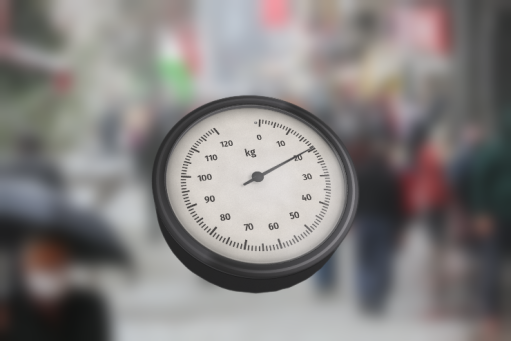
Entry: 20 kg
